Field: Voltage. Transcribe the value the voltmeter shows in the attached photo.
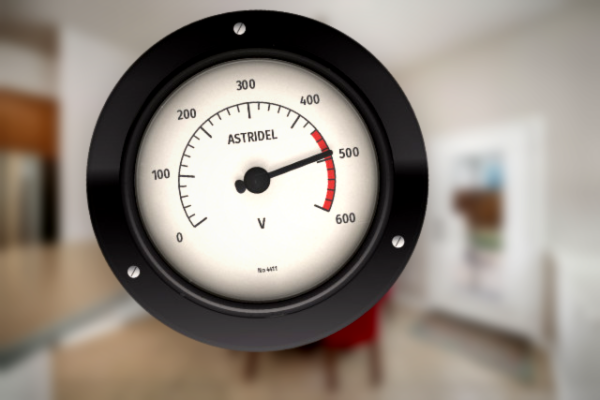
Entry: 490 V
